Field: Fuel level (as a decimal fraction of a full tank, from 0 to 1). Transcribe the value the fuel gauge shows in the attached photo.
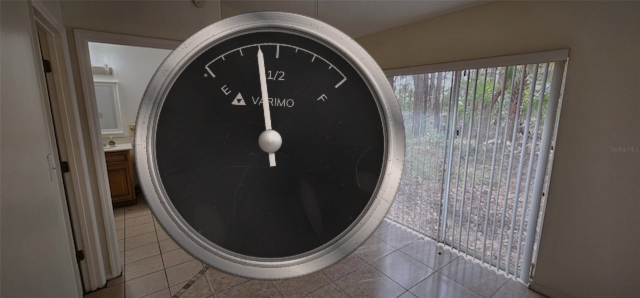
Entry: 0.375
